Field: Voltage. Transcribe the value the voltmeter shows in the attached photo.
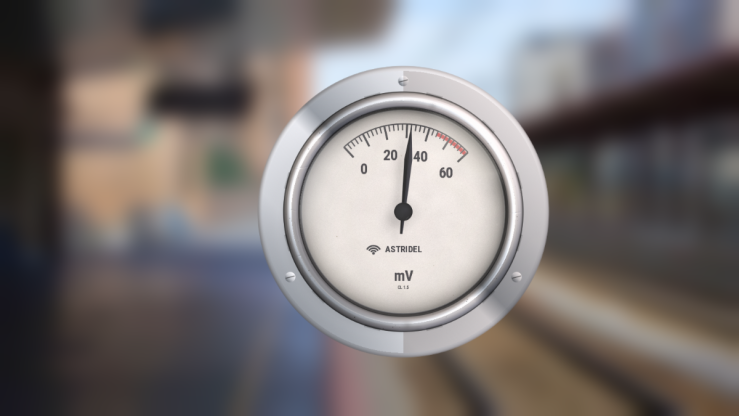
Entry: 32 mV
